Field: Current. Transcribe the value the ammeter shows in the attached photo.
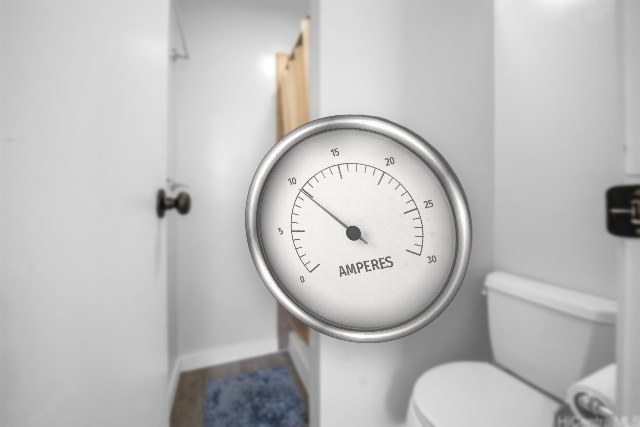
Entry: 10 A
